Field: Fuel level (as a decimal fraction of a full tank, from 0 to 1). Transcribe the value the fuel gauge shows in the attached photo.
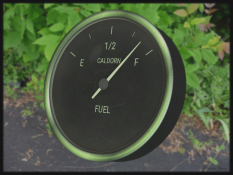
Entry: 0.875
